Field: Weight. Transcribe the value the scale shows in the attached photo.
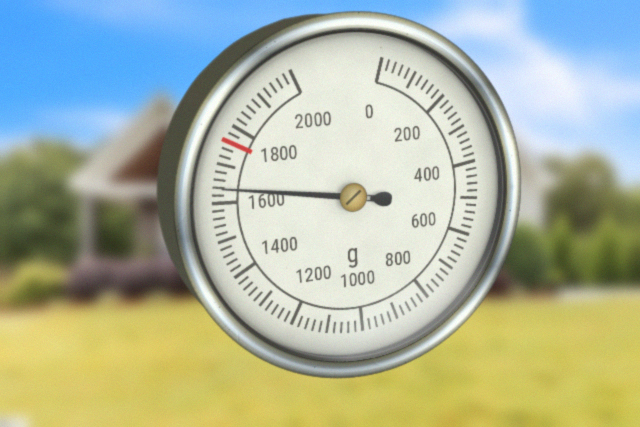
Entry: 1640 g
